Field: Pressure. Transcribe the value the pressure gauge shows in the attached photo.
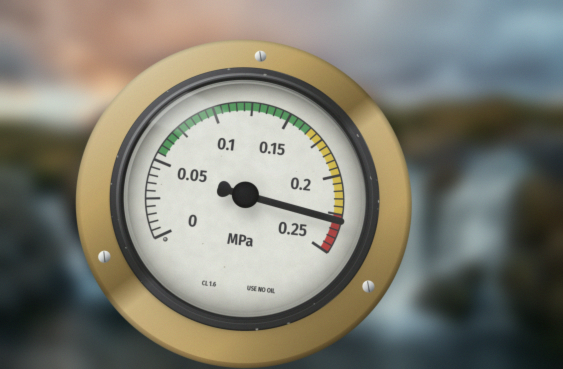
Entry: 0.23 MPa
